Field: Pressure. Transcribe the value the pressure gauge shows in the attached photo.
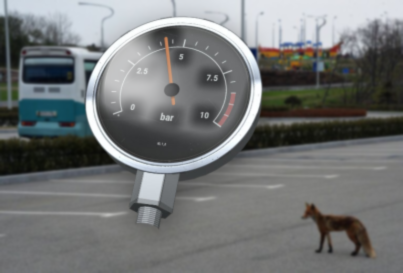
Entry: 4.25 bar
